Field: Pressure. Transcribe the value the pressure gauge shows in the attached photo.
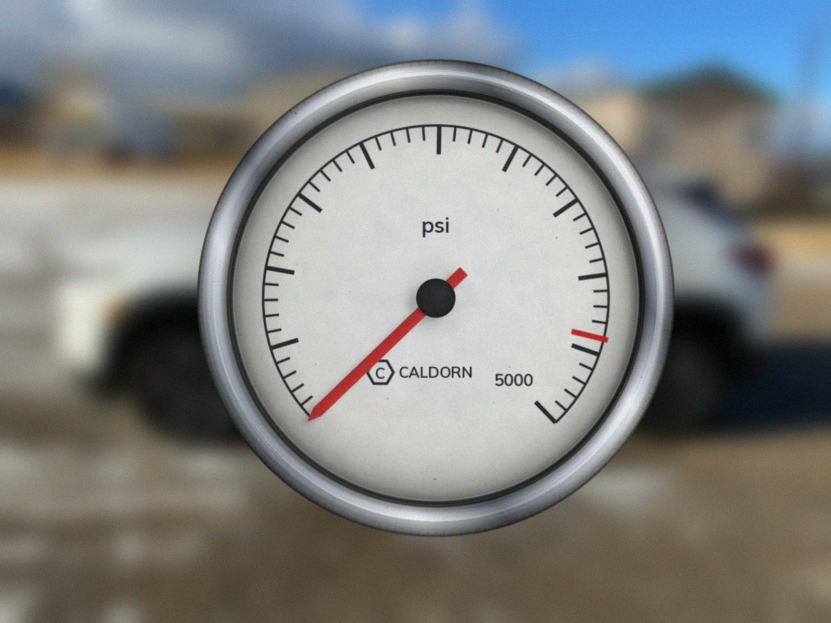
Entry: 0 psi
